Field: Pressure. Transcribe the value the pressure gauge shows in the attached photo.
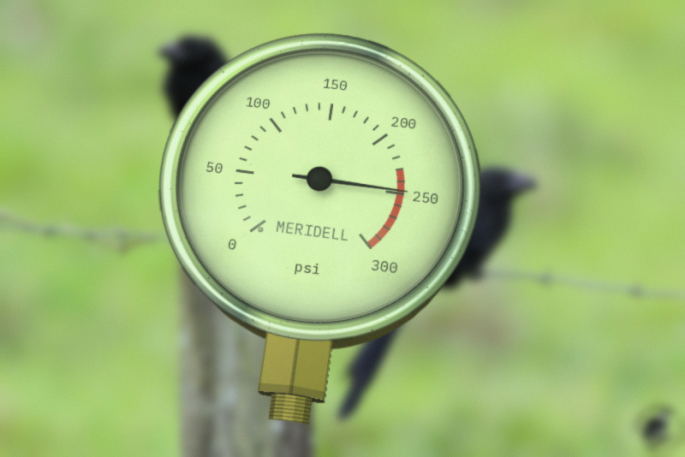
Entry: 250 psi
